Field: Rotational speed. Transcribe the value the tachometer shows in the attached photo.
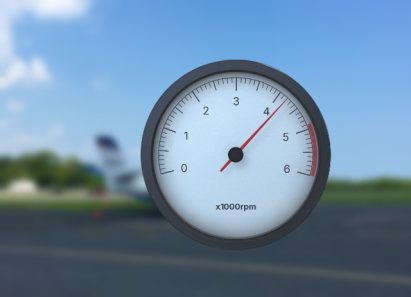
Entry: 4200 rpm
